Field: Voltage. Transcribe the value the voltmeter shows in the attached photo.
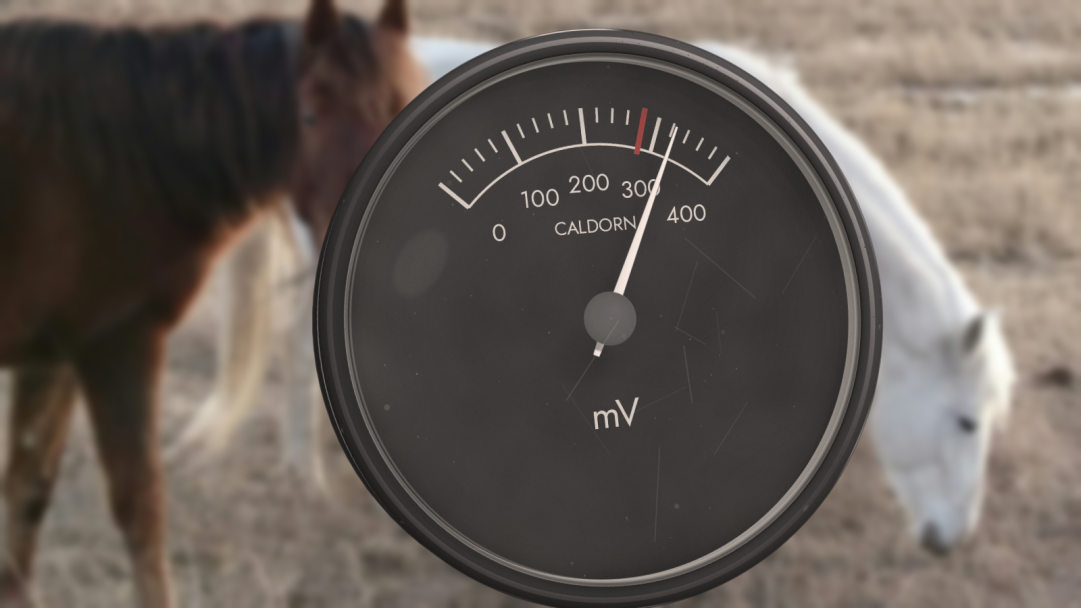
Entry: 320 mV
